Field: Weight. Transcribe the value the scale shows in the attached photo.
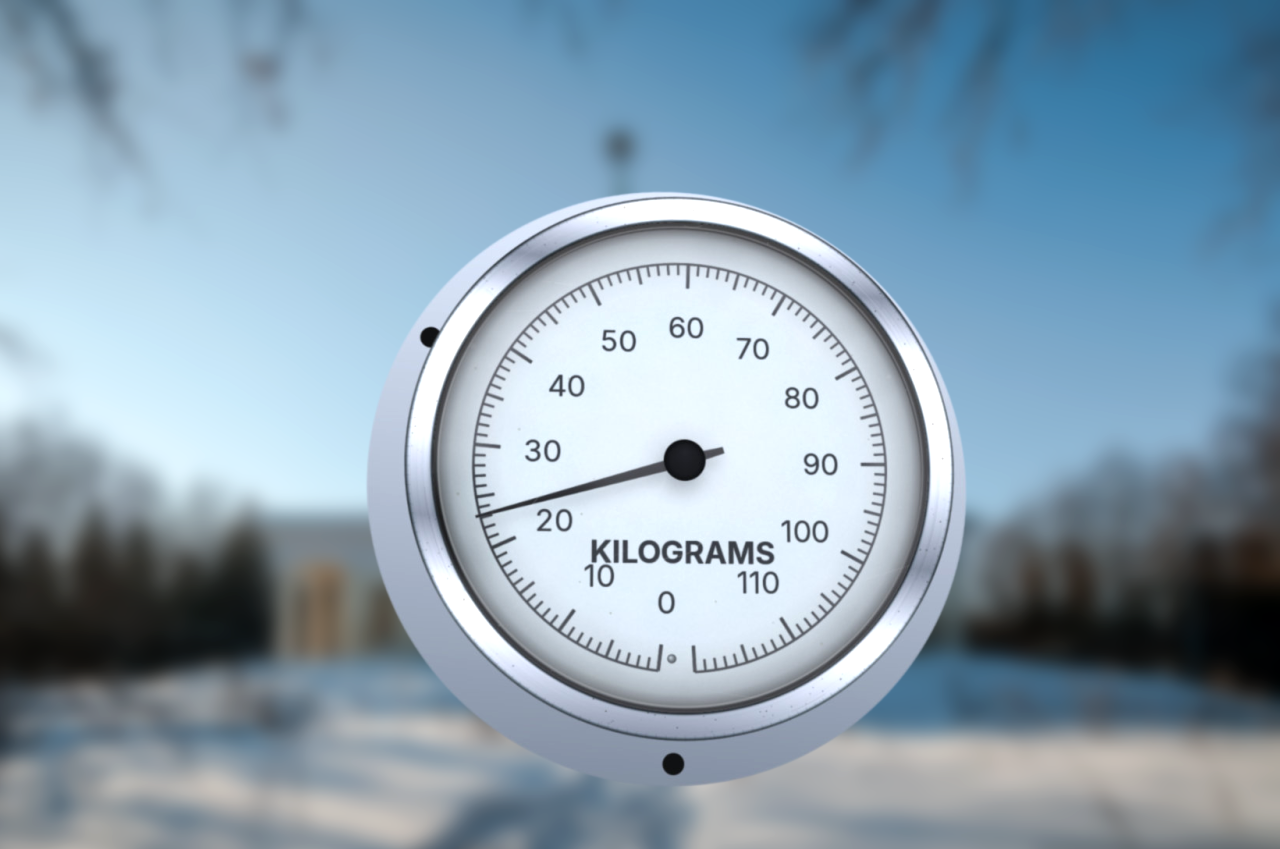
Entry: 23 kg
